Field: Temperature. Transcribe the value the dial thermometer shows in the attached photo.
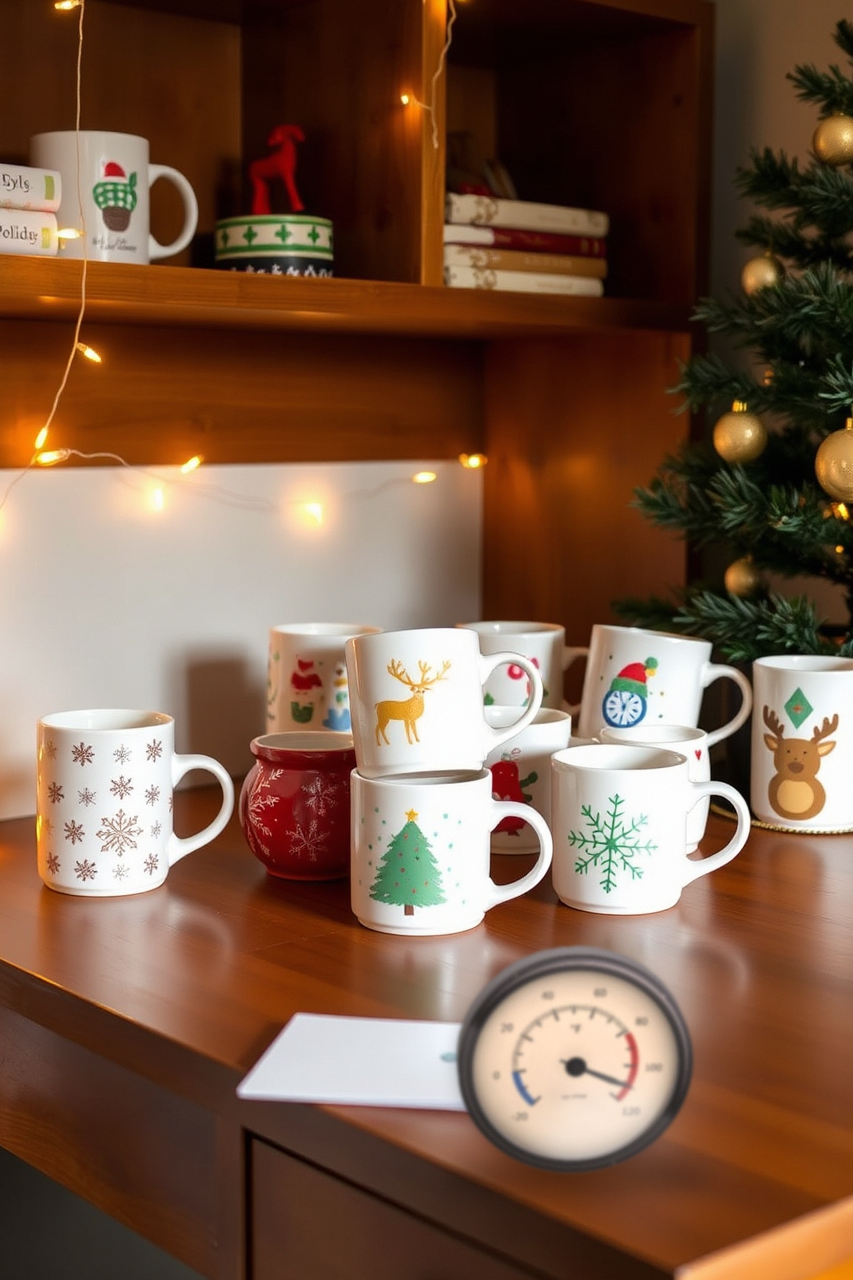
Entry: 110 °F
